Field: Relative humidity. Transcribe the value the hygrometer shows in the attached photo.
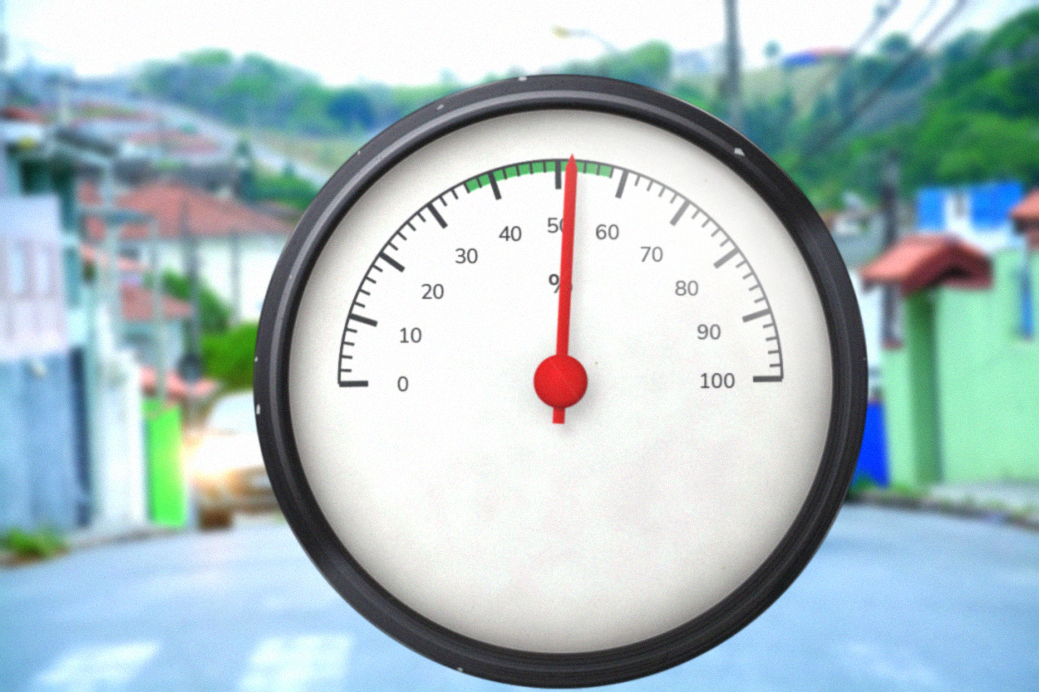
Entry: 52 %
